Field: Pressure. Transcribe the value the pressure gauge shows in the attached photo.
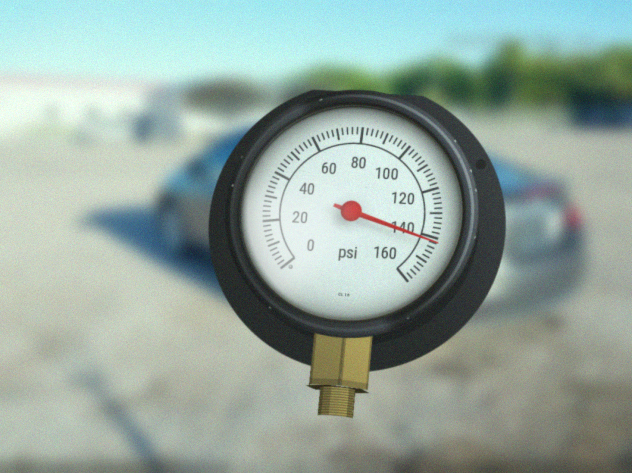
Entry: 142 psi
